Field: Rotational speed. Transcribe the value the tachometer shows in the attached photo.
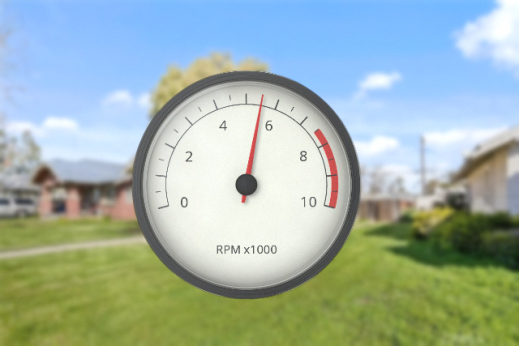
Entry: 5500 rpm
